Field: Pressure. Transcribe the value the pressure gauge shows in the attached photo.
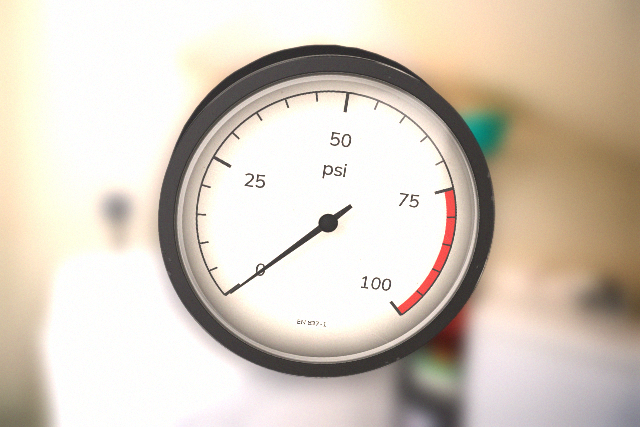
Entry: 0 psi
